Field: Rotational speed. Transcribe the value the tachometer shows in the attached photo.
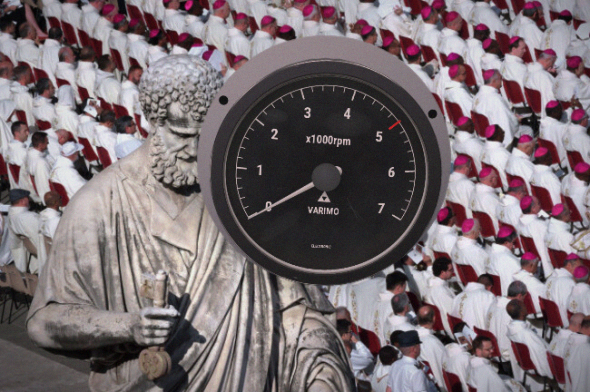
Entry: 0 rpm
